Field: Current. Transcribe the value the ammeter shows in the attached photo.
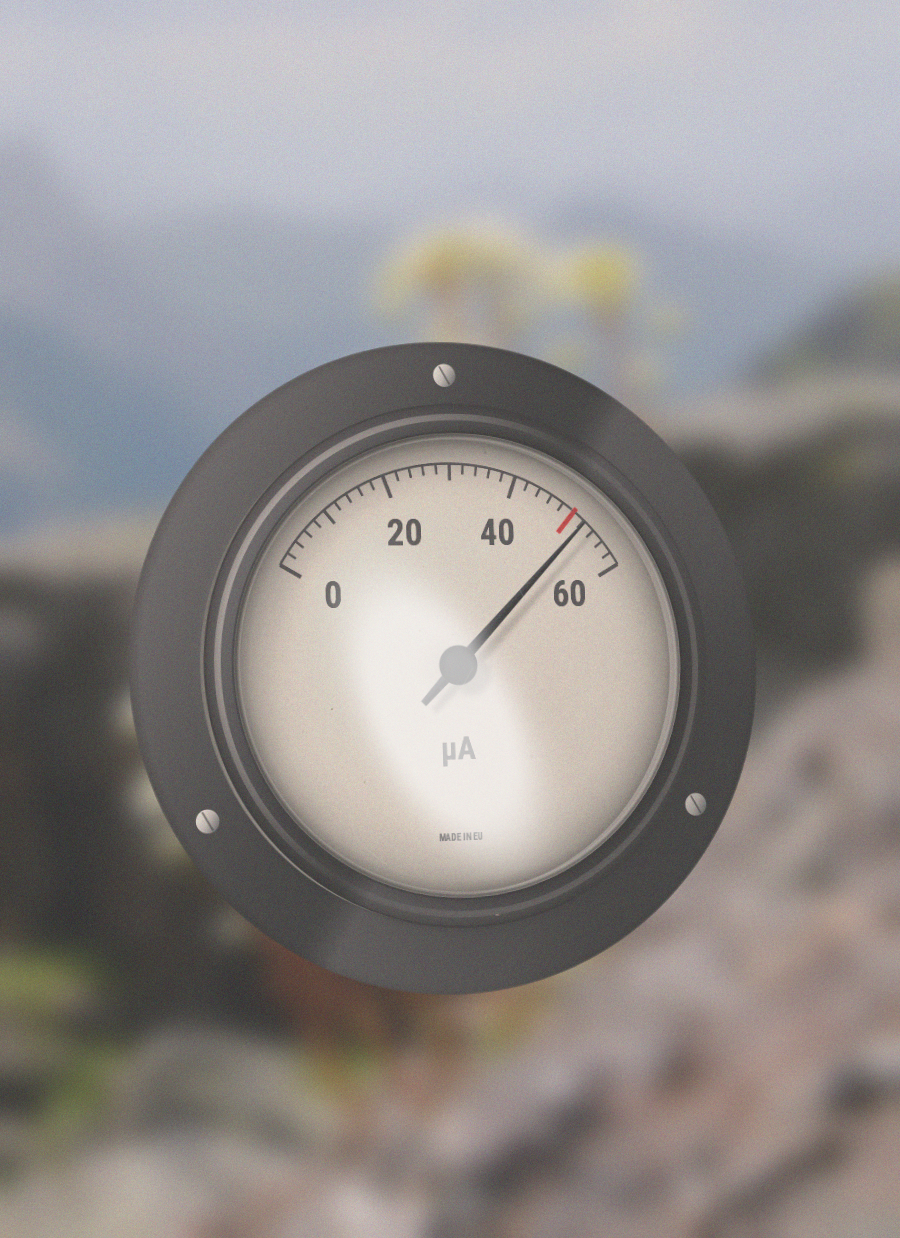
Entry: 52 µA
